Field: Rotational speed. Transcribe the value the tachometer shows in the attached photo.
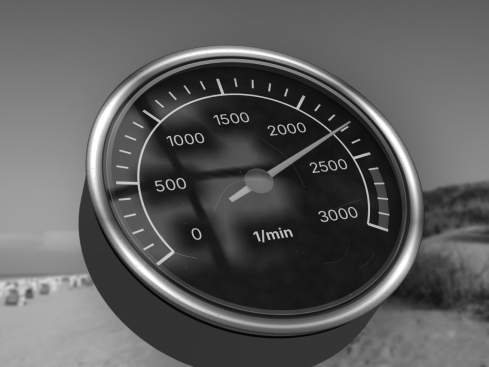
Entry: 2300 rpm
